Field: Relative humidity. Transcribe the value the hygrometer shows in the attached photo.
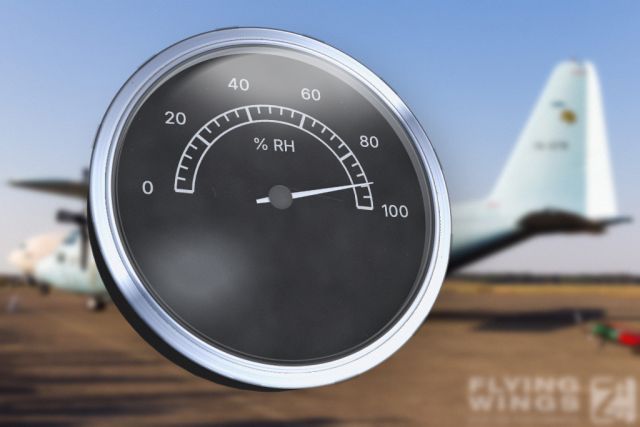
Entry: 92 %
